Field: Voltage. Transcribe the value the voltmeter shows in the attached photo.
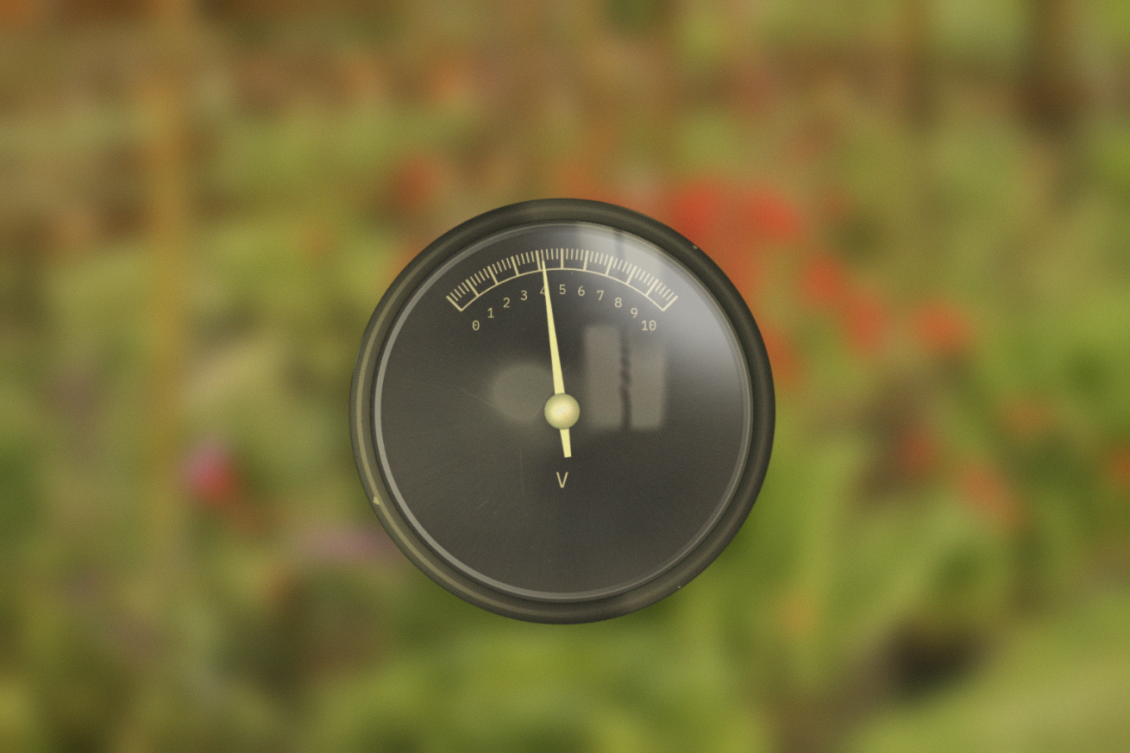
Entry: 4.2 V
